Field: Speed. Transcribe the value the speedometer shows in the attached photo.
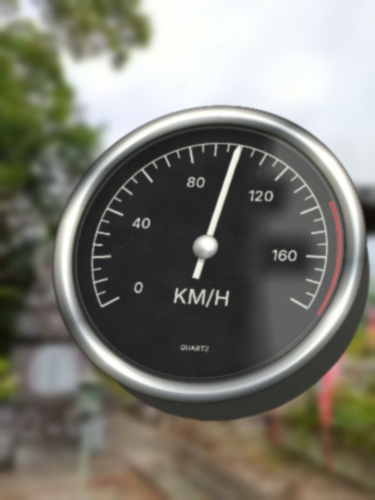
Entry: 100 km/h
